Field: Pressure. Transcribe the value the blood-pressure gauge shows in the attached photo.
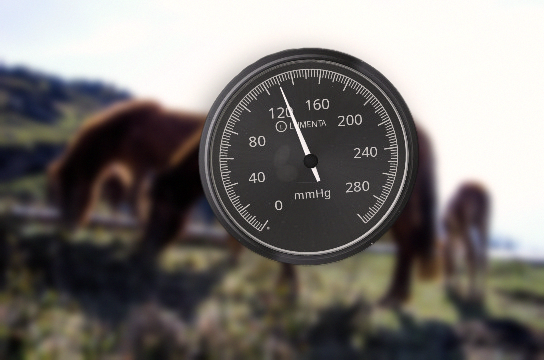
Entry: 130 mmHg
